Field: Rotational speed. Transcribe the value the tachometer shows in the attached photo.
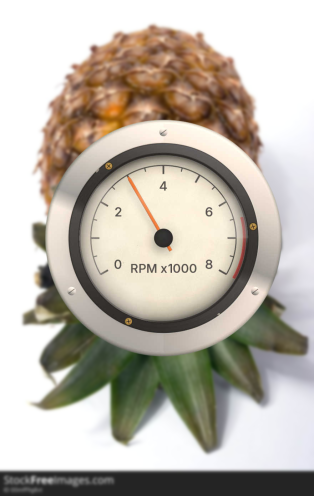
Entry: 3000 rpm
